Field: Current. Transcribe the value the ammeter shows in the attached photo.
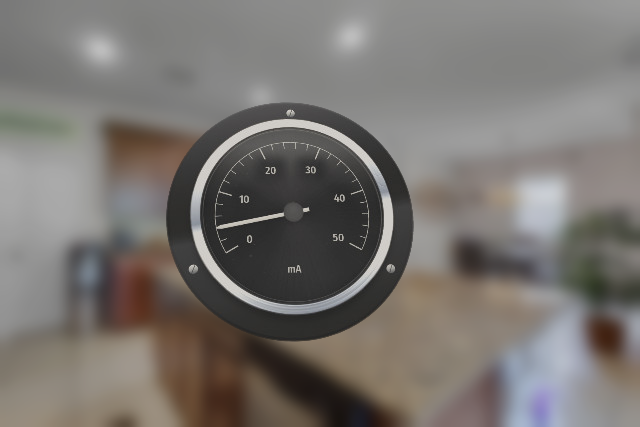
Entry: 4 mA
